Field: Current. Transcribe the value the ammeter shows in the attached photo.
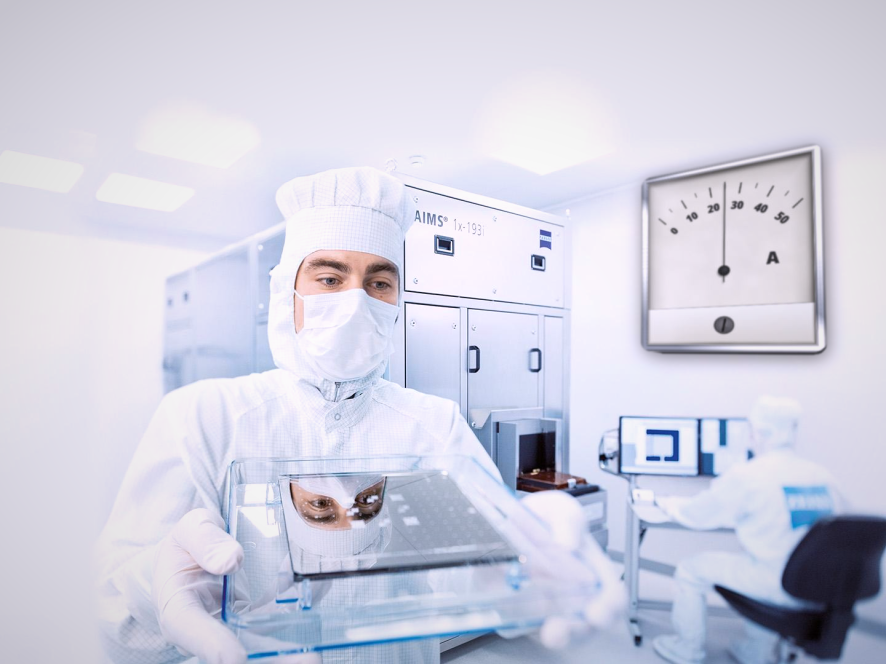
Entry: 25 A
